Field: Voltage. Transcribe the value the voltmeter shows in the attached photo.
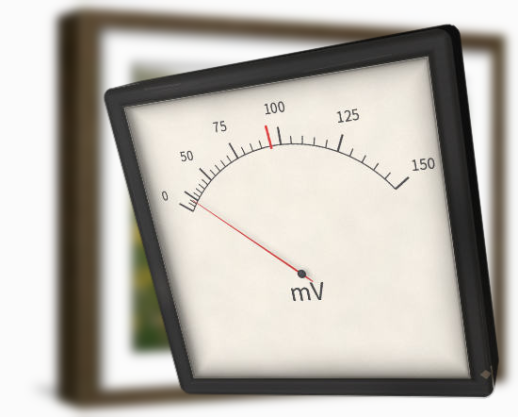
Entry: 25 mV
